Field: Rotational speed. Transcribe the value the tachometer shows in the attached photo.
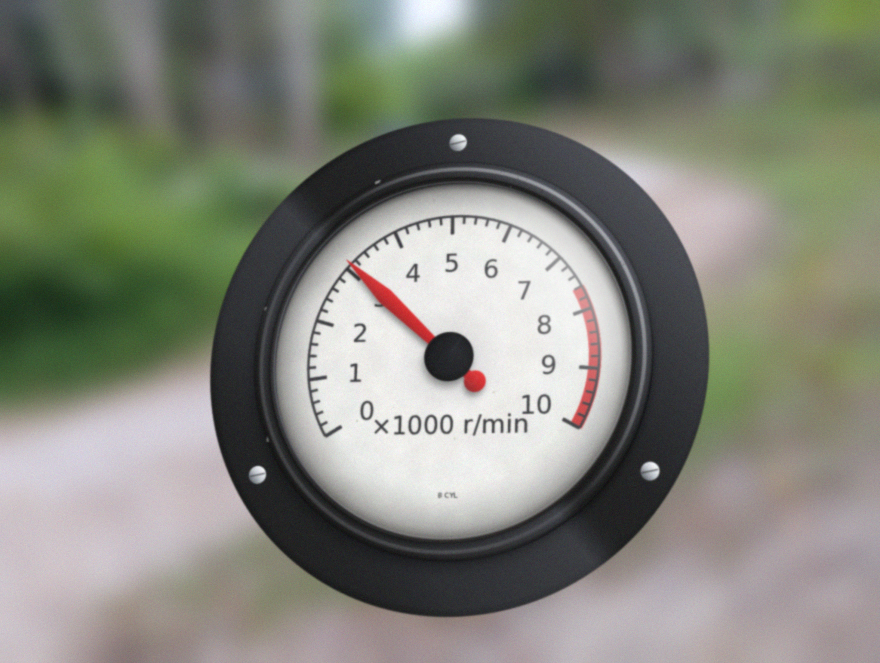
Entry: 3100 rpm
